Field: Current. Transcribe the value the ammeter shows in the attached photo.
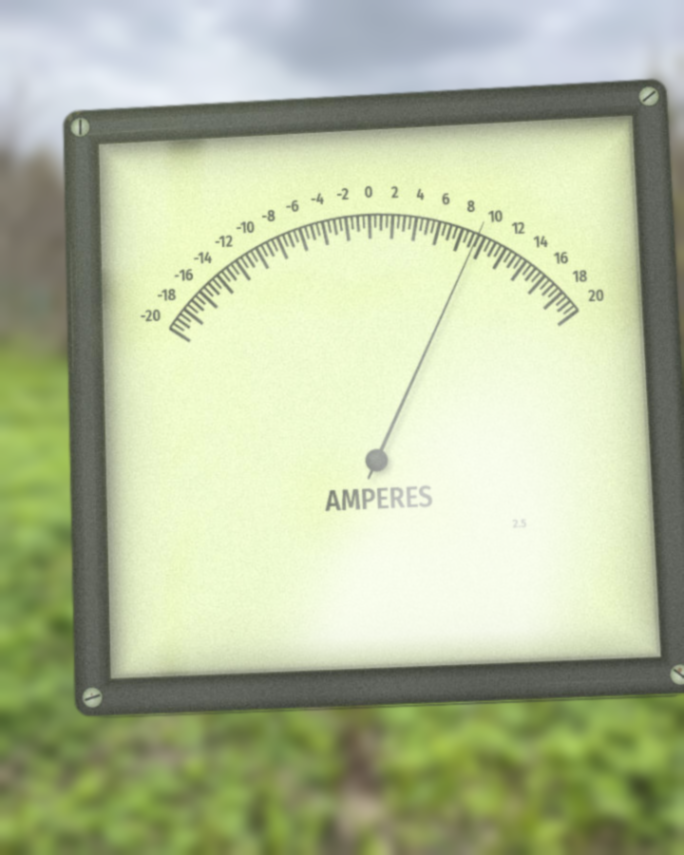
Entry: 9.5 A
